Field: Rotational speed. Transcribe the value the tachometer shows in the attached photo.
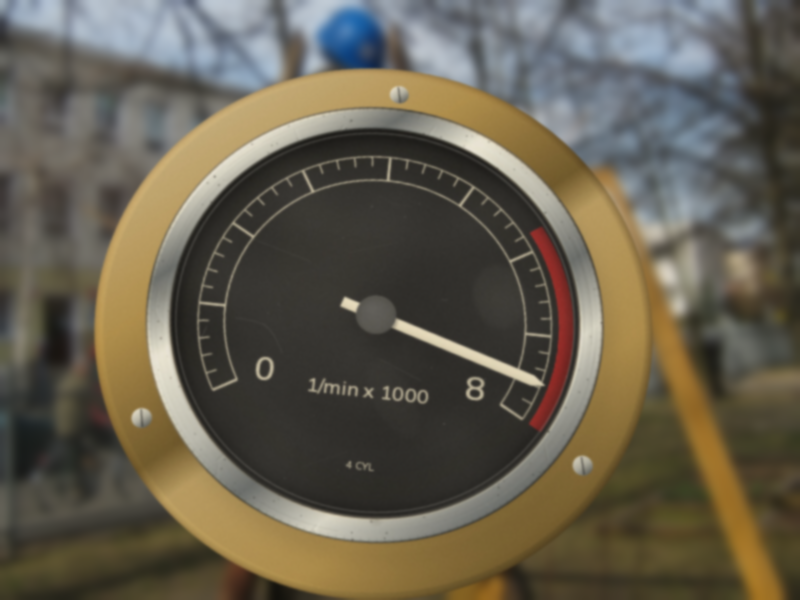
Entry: 7600 rpm
